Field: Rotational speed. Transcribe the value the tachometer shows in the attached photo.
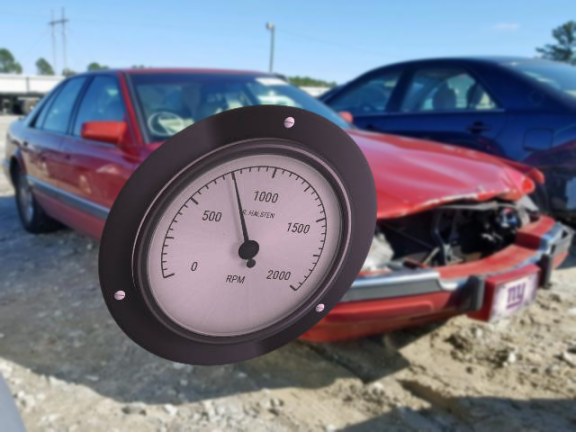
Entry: 750 rpm
